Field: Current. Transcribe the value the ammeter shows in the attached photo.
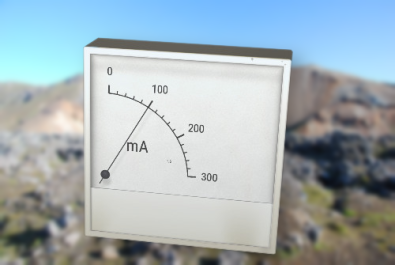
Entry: 100 mA
